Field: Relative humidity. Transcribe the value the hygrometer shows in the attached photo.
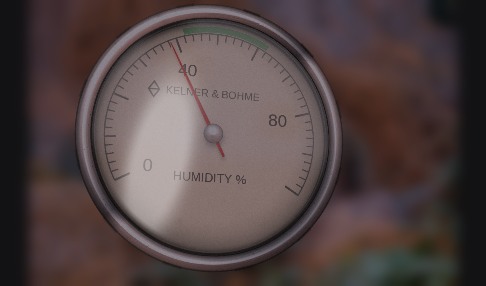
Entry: 38 %
